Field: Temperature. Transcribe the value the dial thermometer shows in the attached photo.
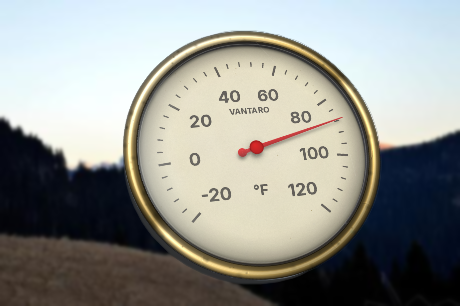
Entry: 88 °F
